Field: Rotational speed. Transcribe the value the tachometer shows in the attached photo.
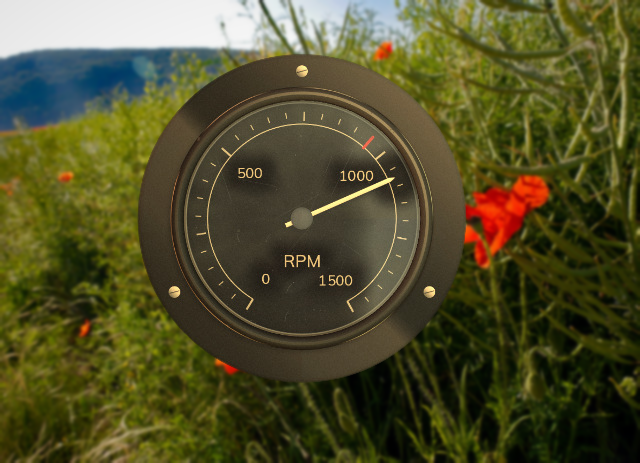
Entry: 1075 rpm
